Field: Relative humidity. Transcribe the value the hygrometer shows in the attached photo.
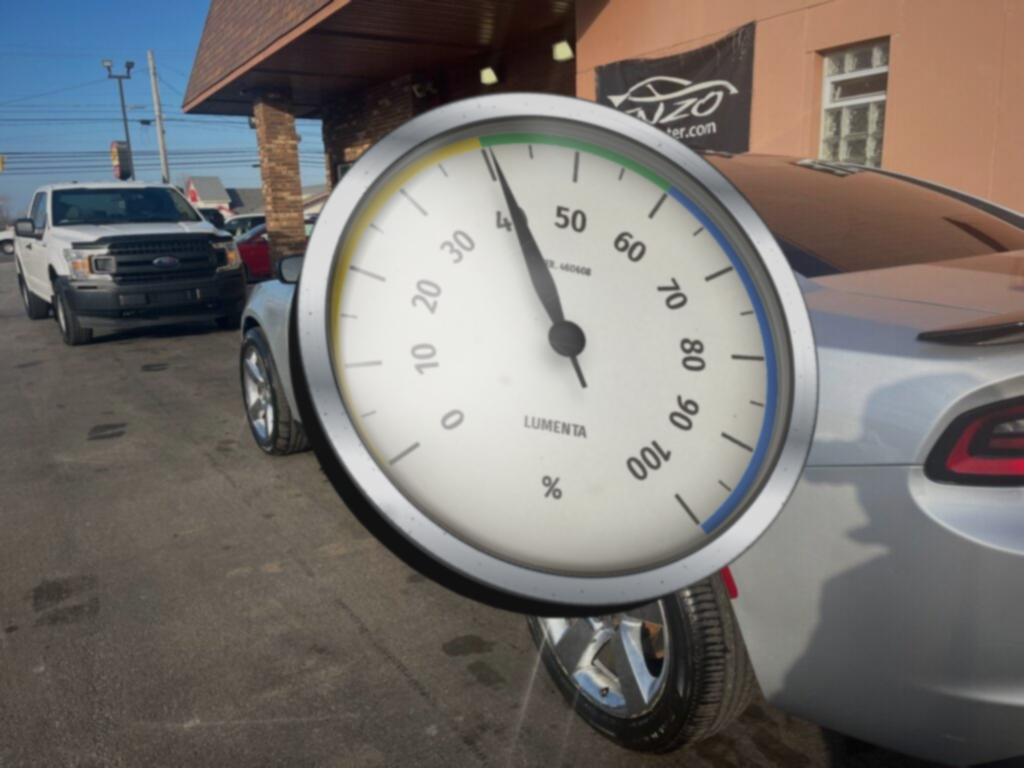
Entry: 40 %
